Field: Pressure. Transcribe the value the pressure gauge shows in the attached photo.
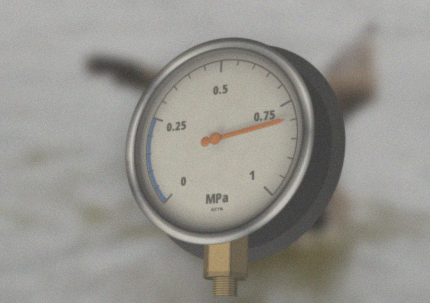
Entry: 0.8 MPa
